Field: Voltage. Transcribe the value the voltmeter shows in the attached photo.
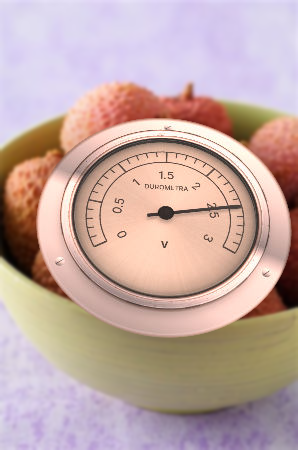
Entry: 2.5 V
